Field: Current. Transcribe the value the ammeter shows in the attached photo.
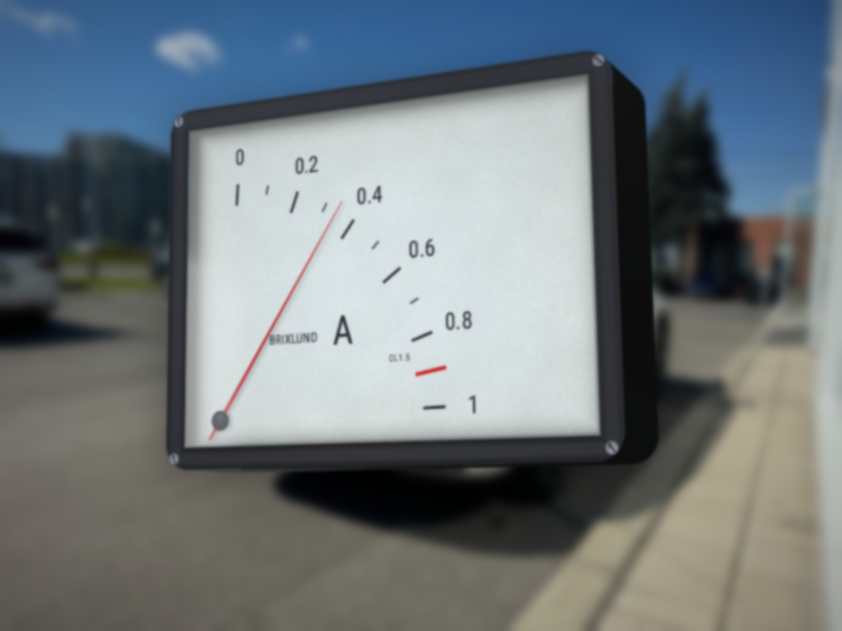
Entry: 0.35 A
